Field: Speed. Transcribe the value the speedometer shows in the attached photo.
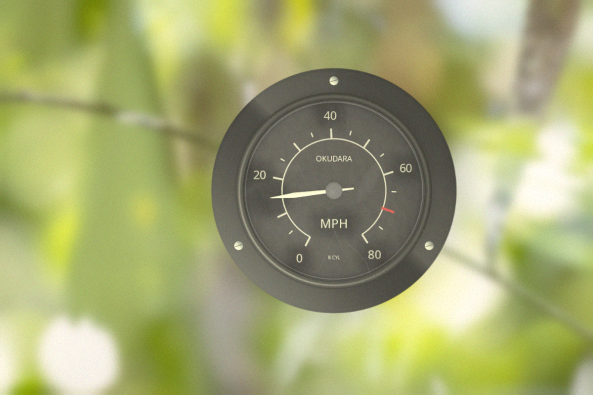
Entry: 15 mph
